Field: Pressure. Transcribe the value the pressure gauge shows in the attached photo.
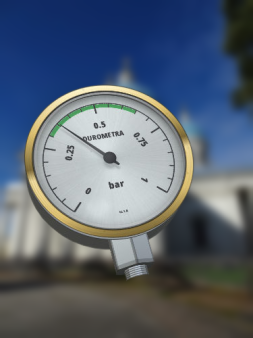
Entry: 0.35 bar
